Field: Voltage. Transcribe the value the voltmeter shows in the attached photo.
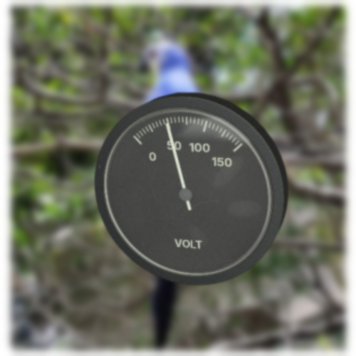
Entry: 50 V
